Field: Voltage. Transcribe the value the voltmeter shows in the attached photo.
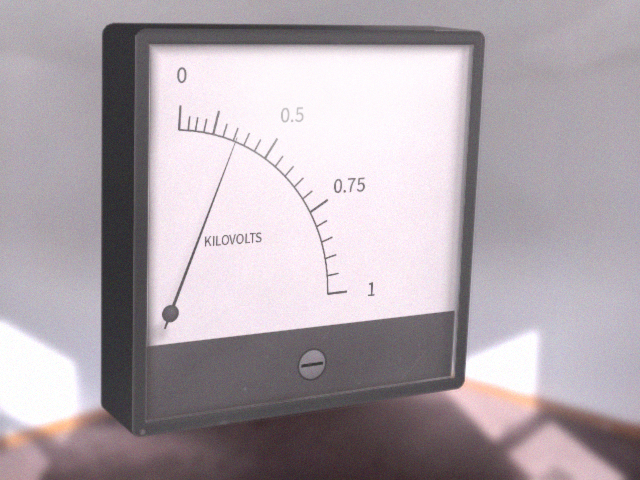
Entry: 0.35 kV
